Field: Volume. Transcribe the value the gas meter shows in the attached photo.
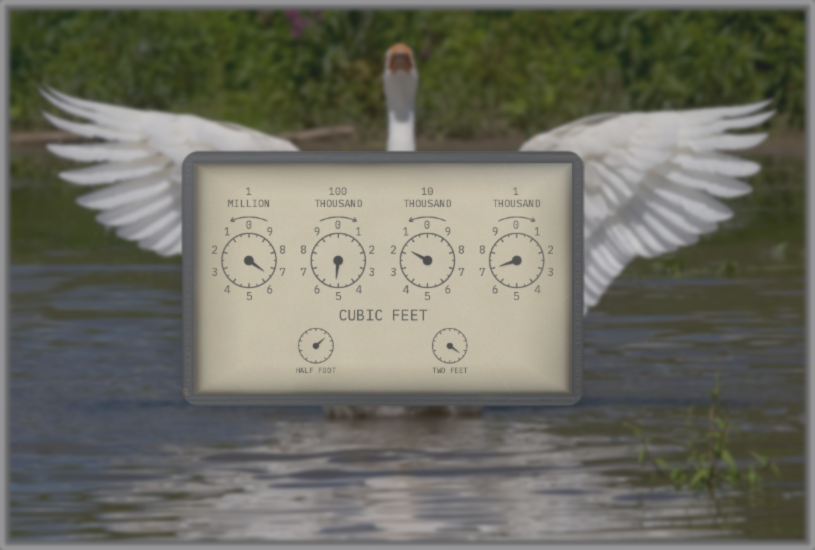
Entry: 651700 ft³
